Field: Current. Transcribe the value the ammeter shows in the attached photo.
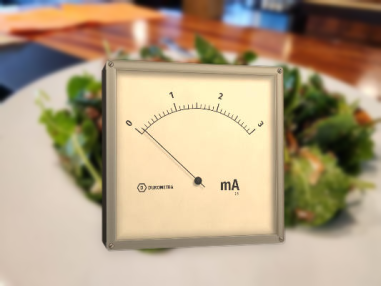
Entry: 0.1 mA
